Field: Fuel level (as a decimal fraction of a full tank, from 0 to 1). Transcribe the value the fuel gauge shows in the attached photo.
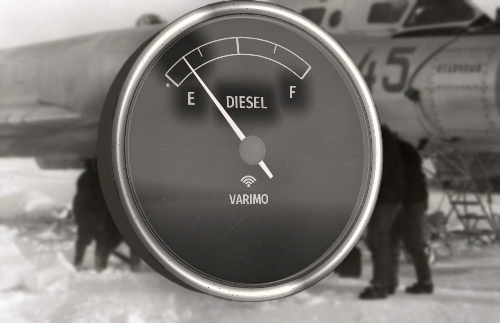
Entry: 0.125
